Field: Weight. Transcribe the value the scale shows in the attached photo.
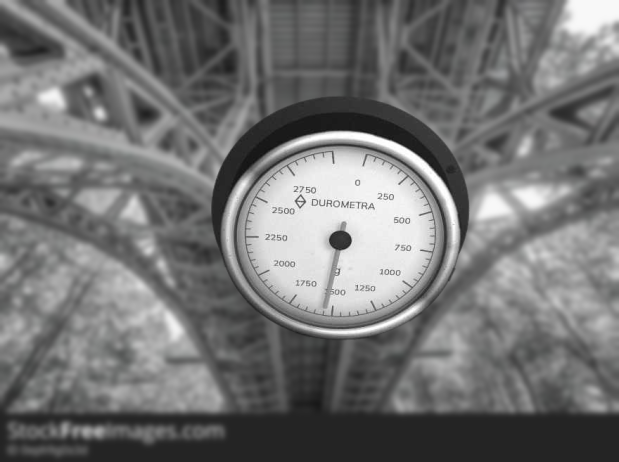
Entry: 1550 g
